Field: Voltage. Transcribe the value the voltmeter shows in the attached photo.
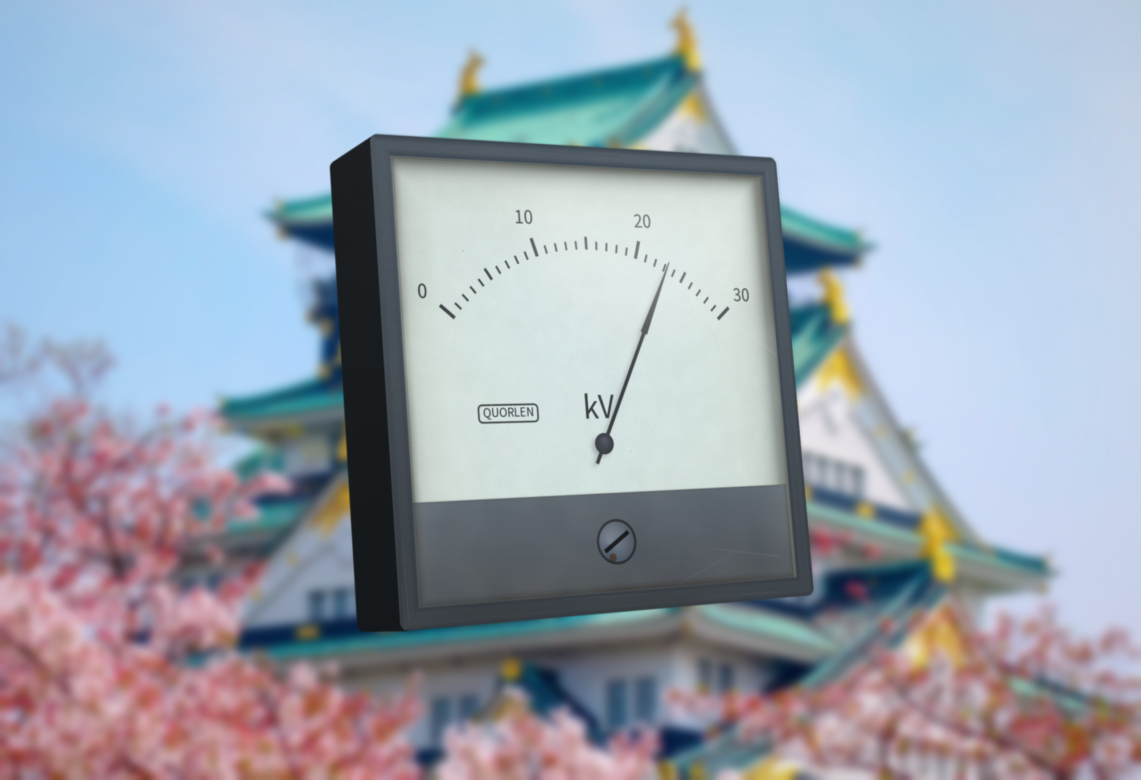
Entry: 23 kV
